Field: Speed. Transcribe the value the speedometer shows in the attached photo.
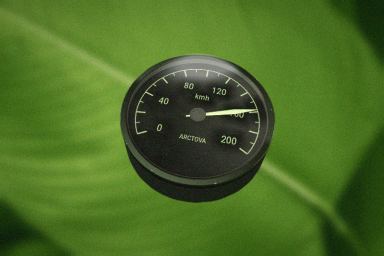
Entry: 160 km/h
